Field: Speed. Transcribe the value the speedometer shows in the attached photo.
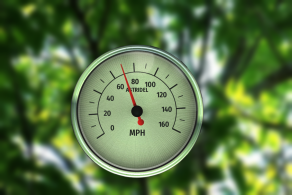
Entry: 70 mph
